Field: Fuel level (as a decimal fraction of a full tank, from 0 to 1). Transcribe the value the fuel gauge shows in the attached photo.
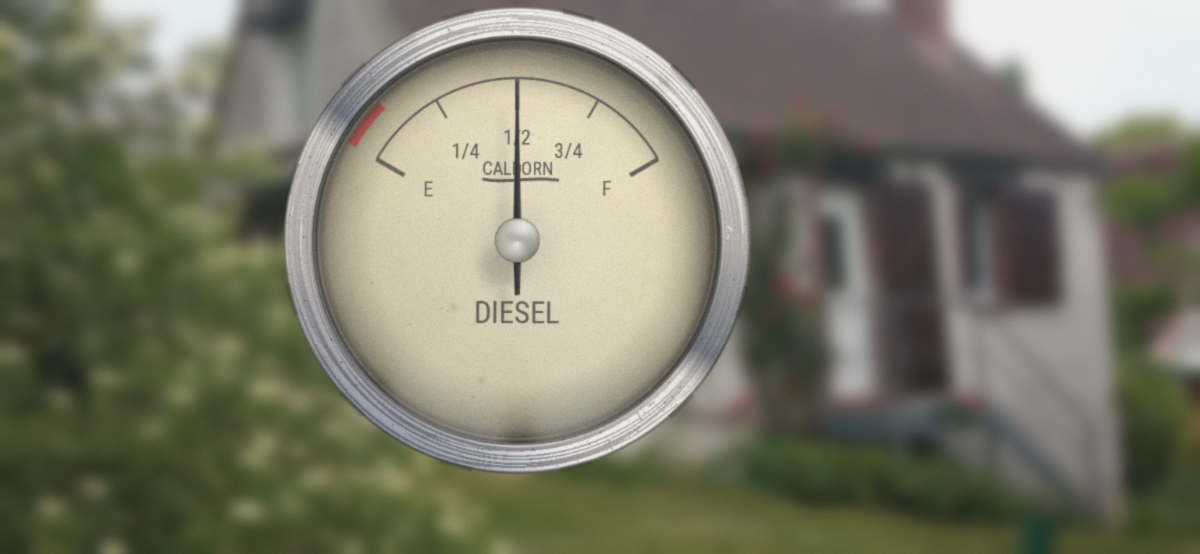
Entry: 0.5
